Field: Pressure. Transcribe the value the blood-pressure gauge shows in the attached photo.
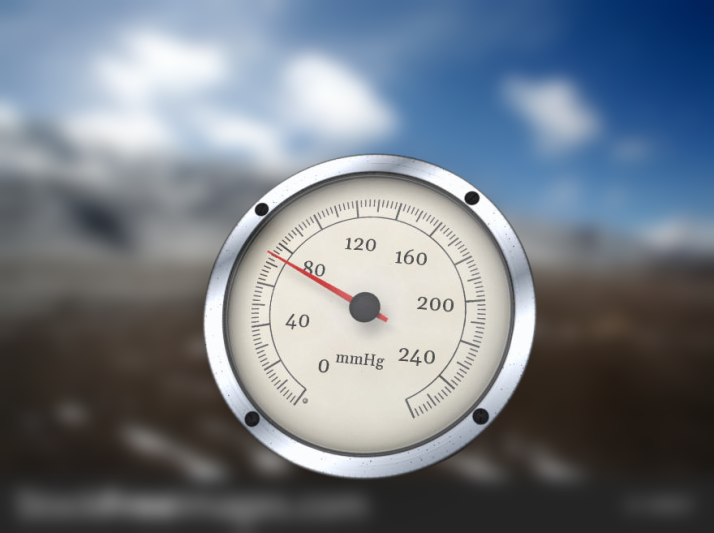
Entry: 74 mmHg
